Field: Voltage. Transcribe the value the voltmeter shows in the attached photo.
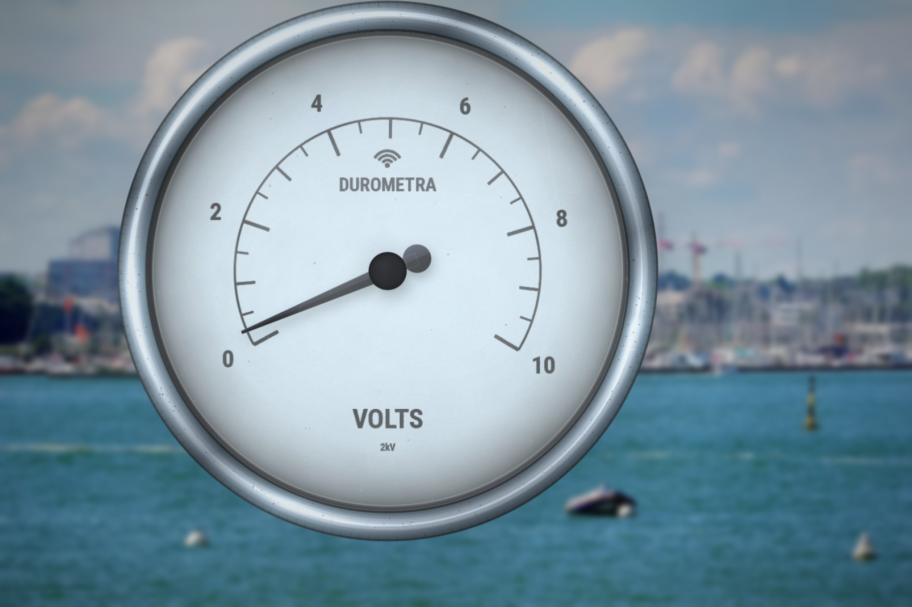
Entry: 0.25 V
